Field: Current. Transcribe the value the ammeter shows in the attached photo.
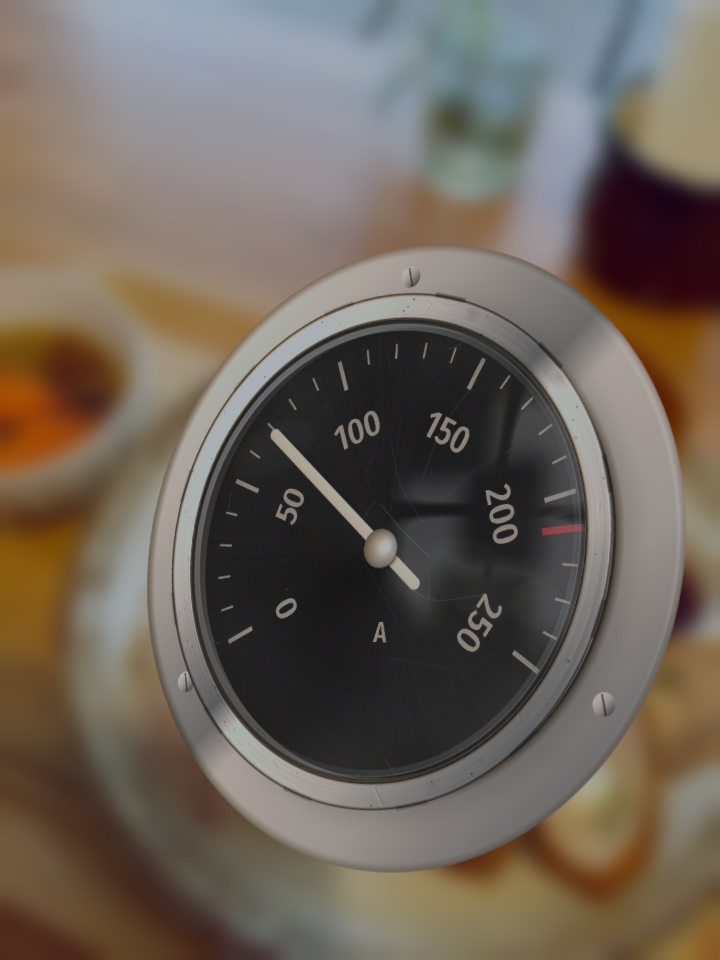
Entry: 70 A
